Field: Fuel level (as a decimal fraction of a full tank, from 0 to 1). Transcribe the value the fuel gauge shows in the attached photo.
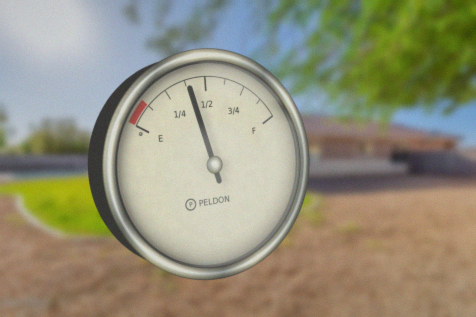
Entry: 0.375
